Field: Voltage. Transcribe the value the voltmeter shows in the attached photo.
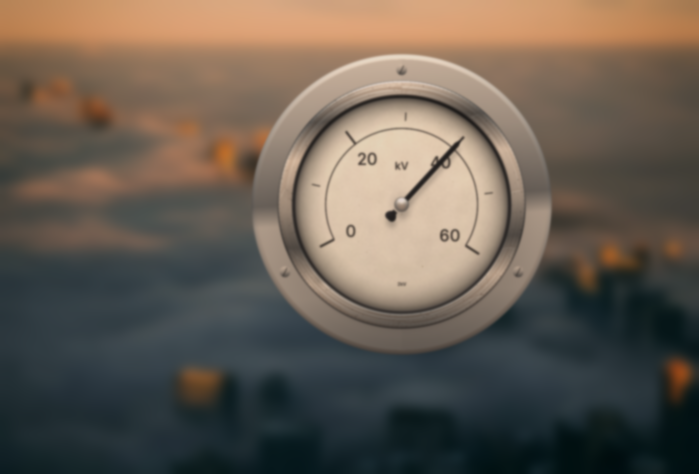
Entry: 40 kV
